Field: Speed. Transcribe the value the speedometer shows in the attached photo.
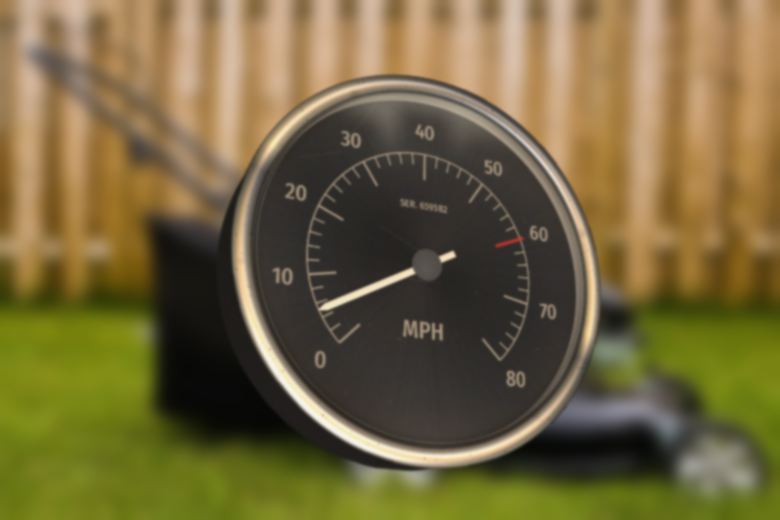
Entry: 5 mph
